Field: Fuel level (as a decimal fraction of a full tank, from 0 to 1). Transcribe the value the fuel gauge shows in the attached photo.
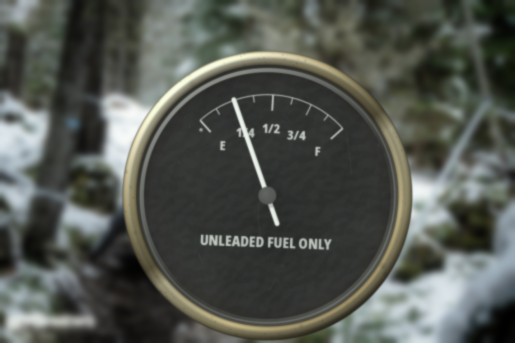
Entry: 0.25
